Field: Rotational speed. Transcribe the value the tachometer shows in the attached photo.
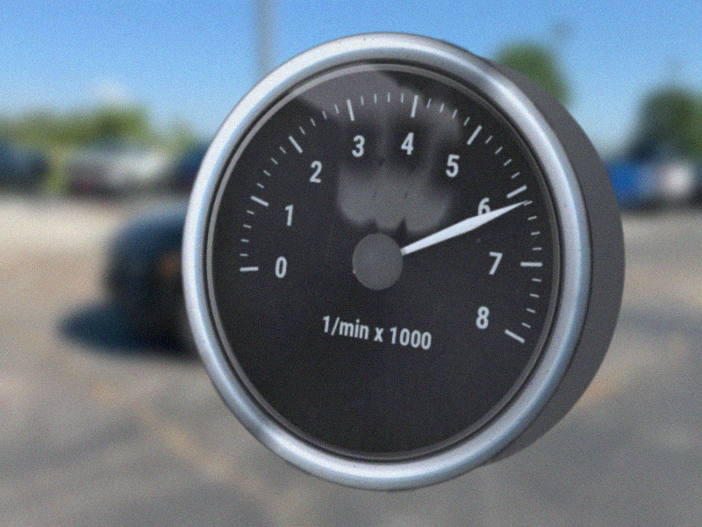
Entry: 6200 rpm
